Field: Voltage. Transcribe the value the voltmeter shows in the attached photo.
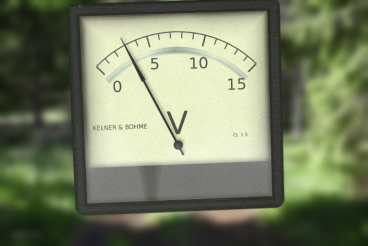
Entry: 3 V
